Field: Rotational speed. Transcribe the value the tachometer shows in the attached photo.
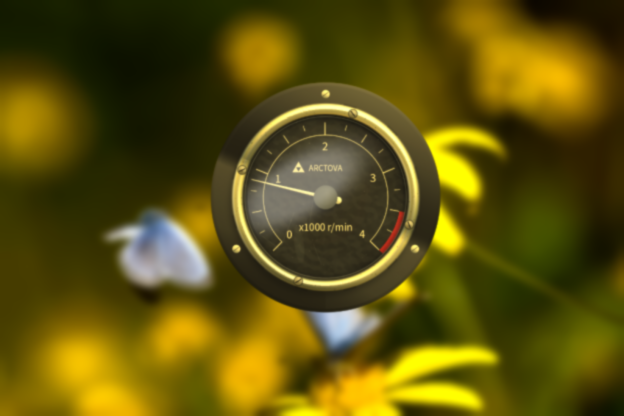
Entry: 875 rpm
